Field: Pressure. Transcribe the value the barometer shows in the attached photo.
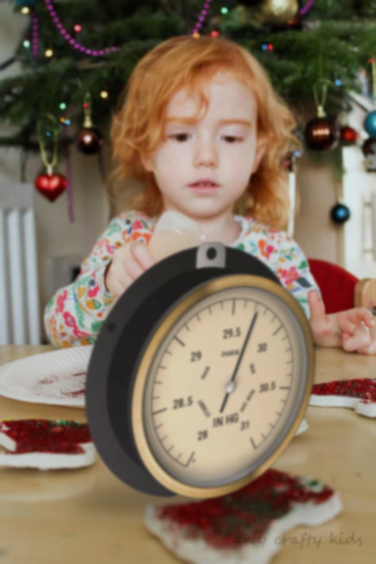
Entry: 29.7 inHg
